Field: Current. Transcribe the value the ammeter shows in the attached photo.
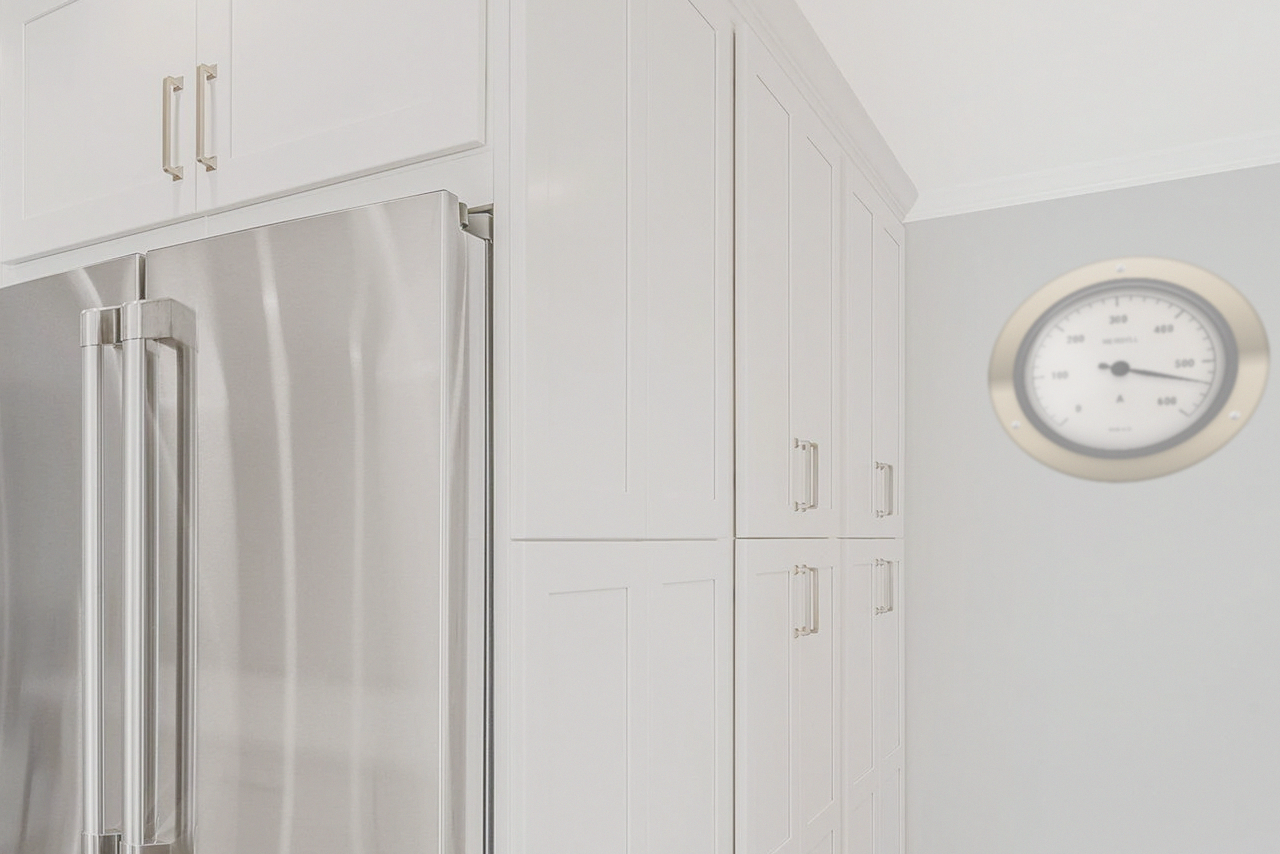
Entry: 540 A
